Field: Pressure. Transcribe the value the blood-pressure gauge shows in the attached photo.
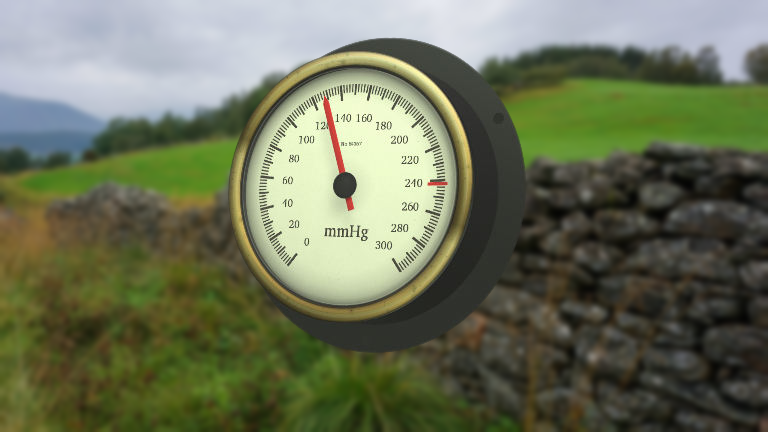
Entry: 130 mmHg
